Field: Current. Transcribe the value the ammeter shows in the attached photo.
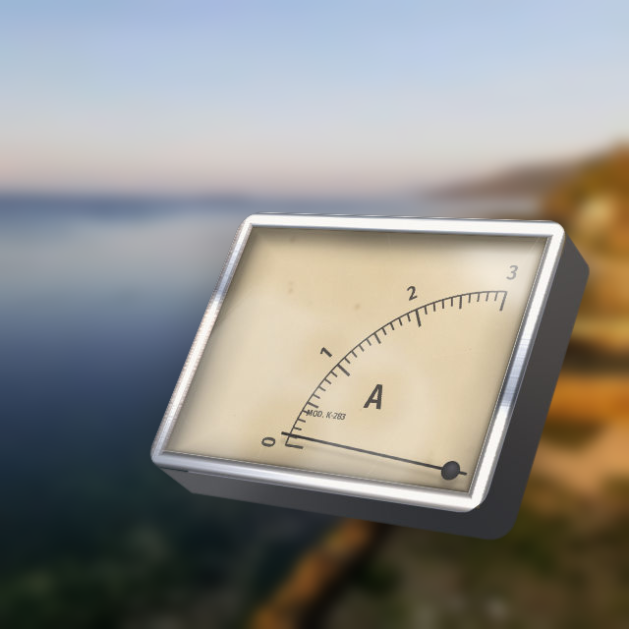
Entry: 0.1 A
